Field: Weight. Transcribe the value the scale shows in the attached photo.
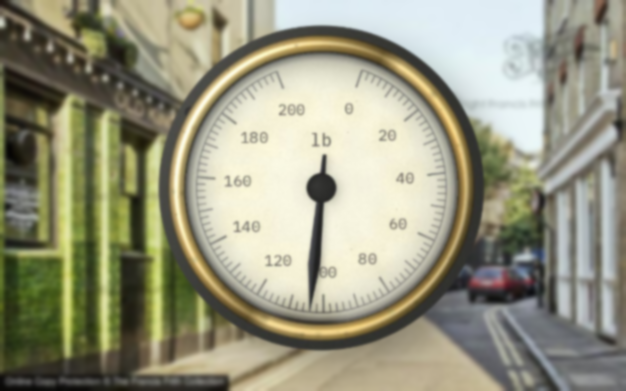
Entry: 104 lb
